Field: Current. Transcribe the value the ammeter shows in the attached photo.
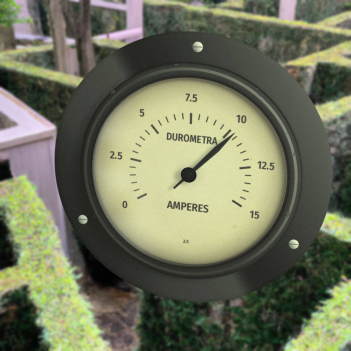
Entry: 10.25 A
